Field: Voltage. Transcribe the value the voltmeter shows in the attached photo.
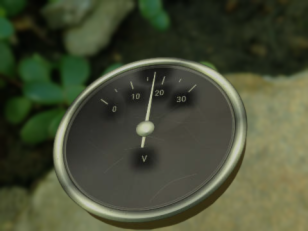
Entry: 17.5 V
